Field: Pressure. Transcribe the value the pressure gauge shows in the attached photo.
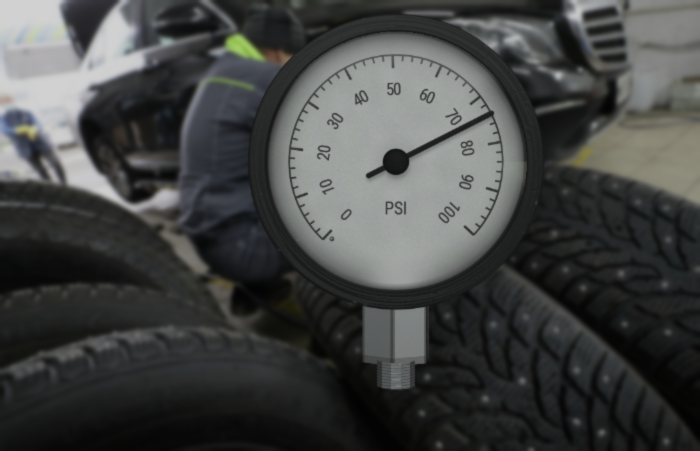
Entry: 74 psi
